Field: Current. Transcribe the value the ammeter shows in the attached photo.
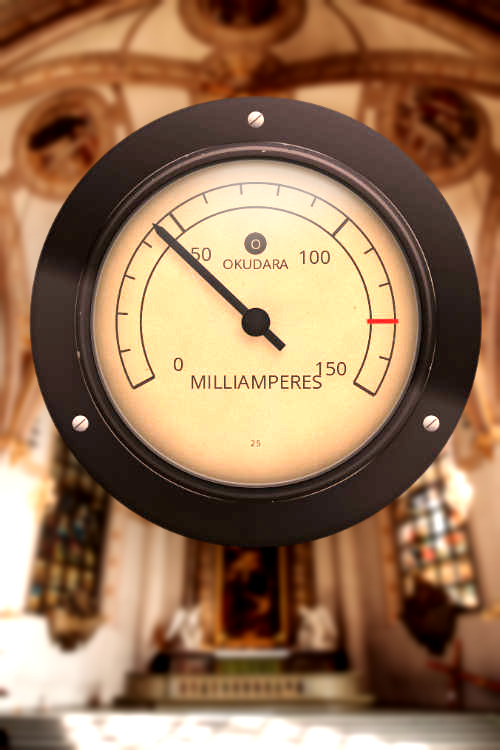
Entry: 45 mA
